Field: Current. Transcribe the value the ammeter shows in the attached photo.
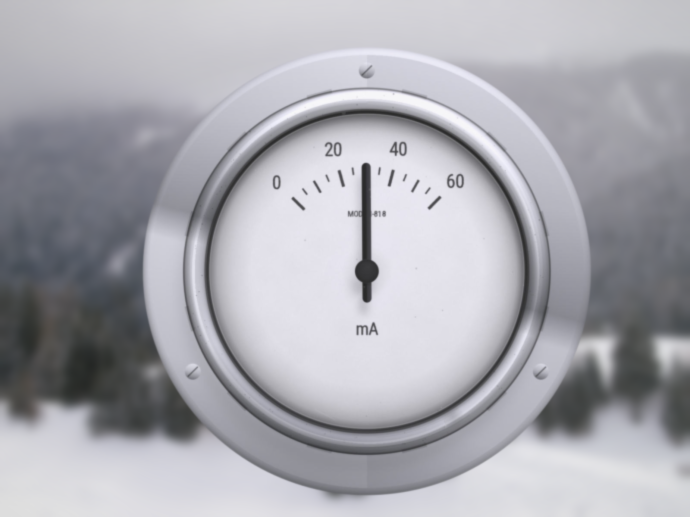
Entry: 30 mA
